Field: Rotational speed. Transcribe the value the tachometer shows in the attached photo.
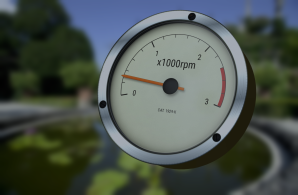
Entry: 300 rpm
